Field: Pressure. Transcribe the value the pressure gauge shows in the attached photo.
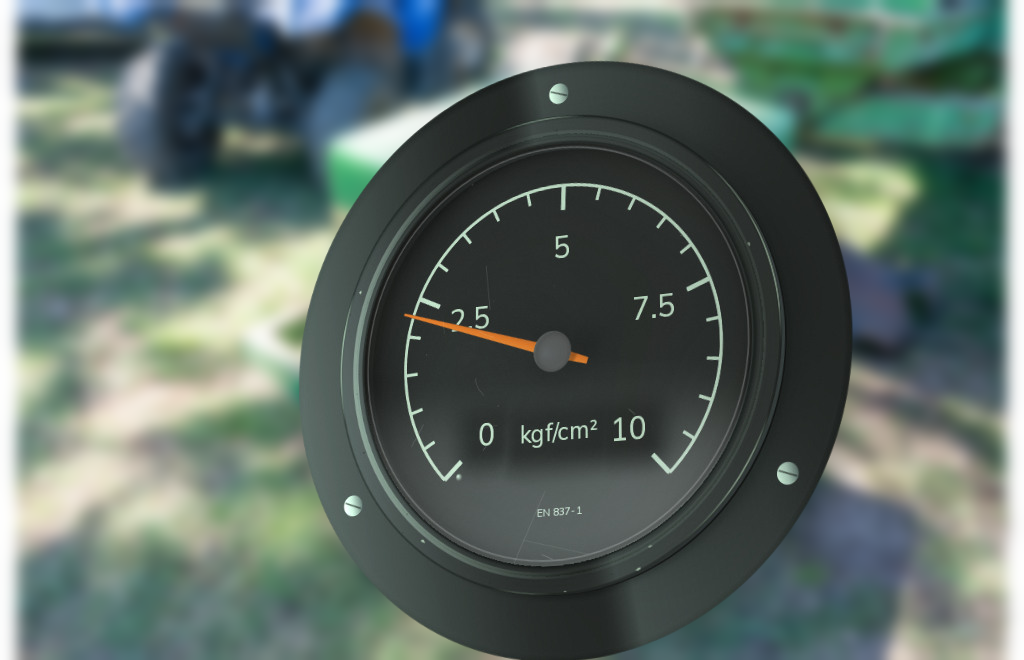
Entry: 2.25 kg/cm²
